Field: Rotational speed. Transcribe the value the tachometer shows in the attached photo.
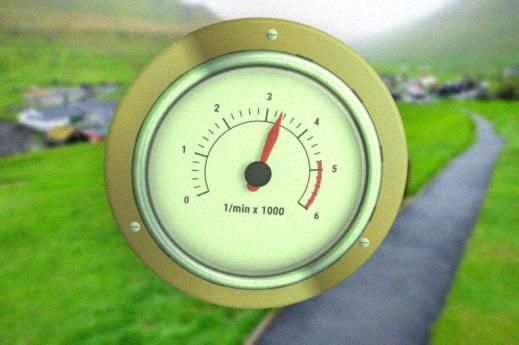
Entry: 3300 rpm
